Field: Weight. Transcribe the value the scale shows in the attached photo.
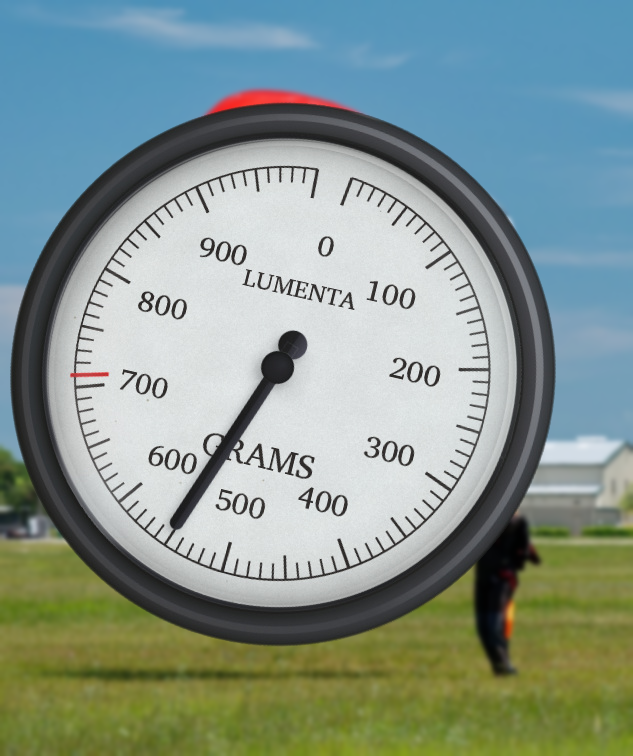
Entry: 550 g
